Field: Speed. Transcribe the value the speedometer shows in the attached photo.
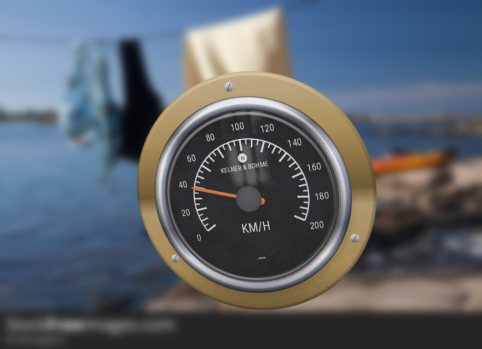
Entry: 40 km/h
